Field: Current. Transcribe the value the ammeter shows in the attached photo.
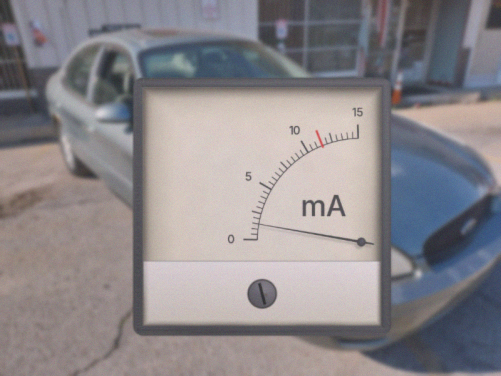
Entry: 1.5 mA
